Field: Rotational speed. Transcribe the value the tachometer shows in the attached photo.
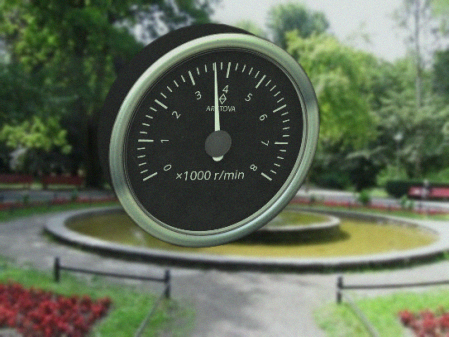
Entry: 3600 rpm
